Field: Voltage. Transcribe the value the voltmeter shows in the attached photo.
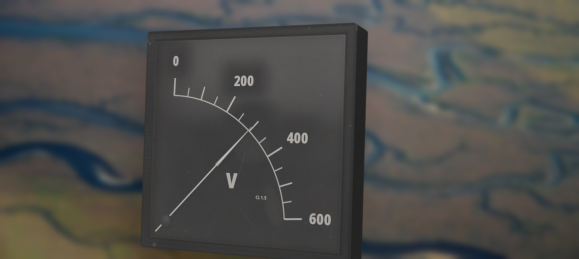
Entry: 300 V
